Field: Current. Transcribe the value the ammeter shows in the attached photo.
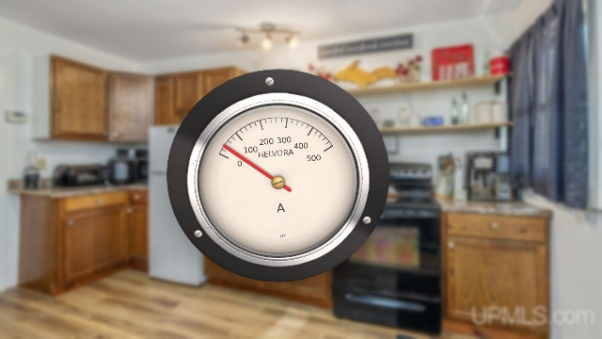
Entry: 40 A
